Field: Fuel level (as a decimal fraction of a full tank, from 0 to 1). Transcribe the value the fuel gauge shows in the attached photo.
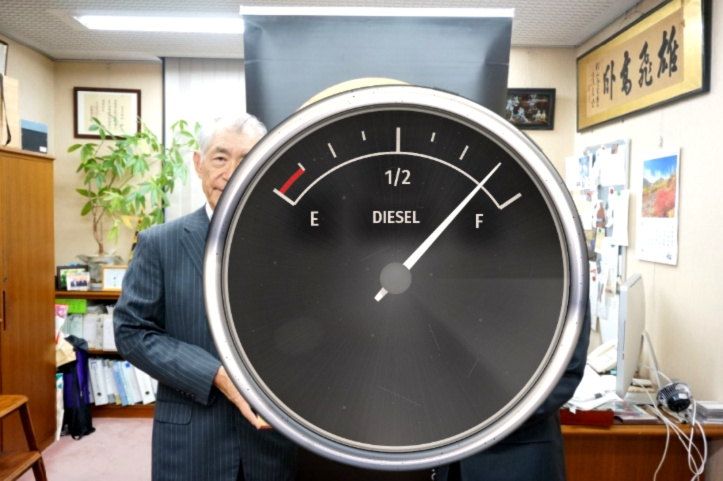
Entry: 0.875
